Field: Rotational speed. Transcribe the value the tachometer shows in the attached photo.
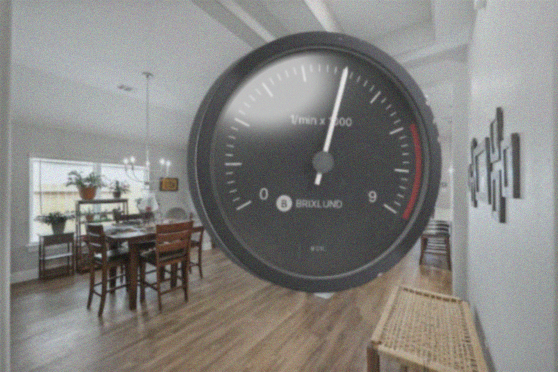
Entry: 5000 rpm
